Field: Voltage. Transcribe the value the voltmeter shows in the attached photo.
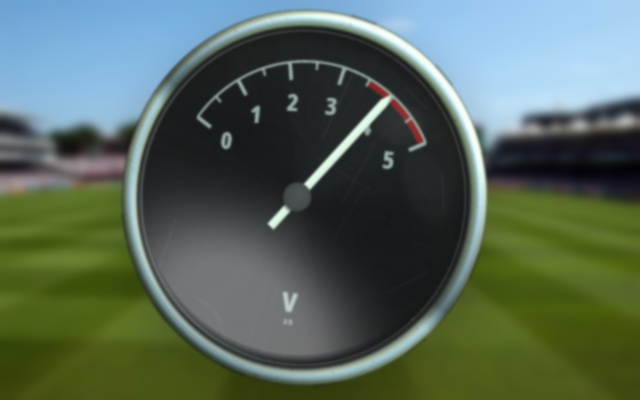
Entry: 4 V
